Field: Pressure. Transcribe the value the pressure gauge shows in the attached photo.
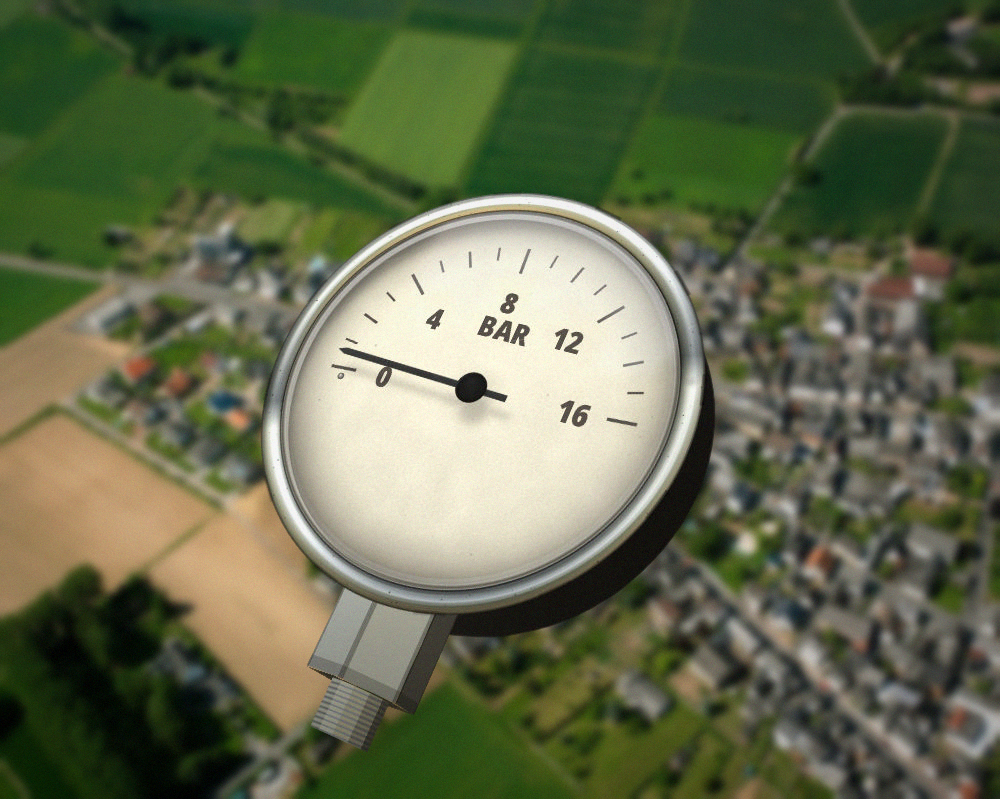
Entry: 0.5 bar
